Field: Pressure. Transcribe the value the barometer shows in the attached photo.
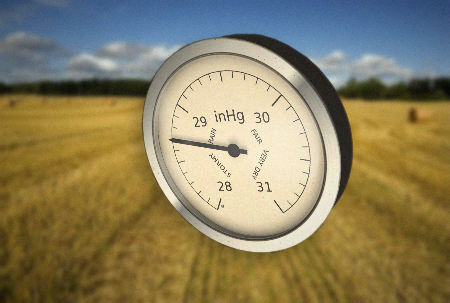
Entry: 28.7 inHg
